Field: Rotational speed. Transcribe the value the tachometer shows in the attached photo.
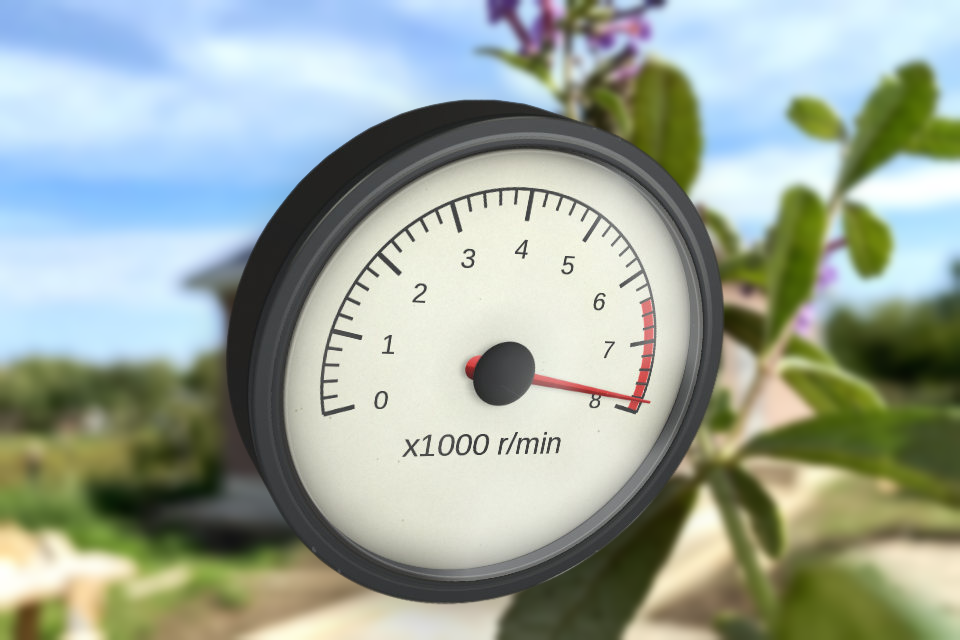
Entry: 7800 rpm
